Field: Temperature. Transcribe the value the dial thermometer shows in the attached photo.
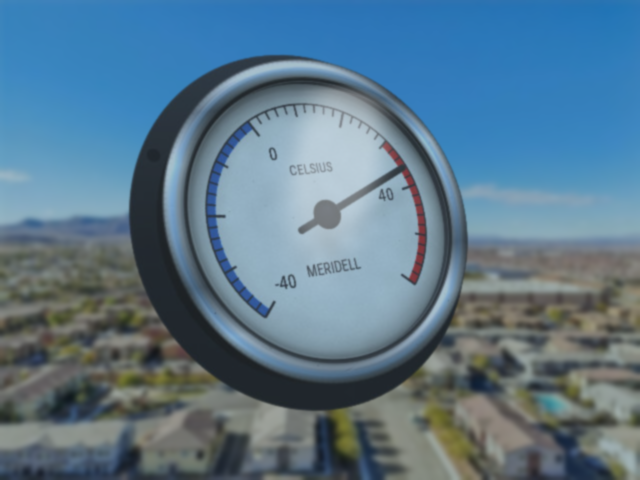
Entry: 36 °C
